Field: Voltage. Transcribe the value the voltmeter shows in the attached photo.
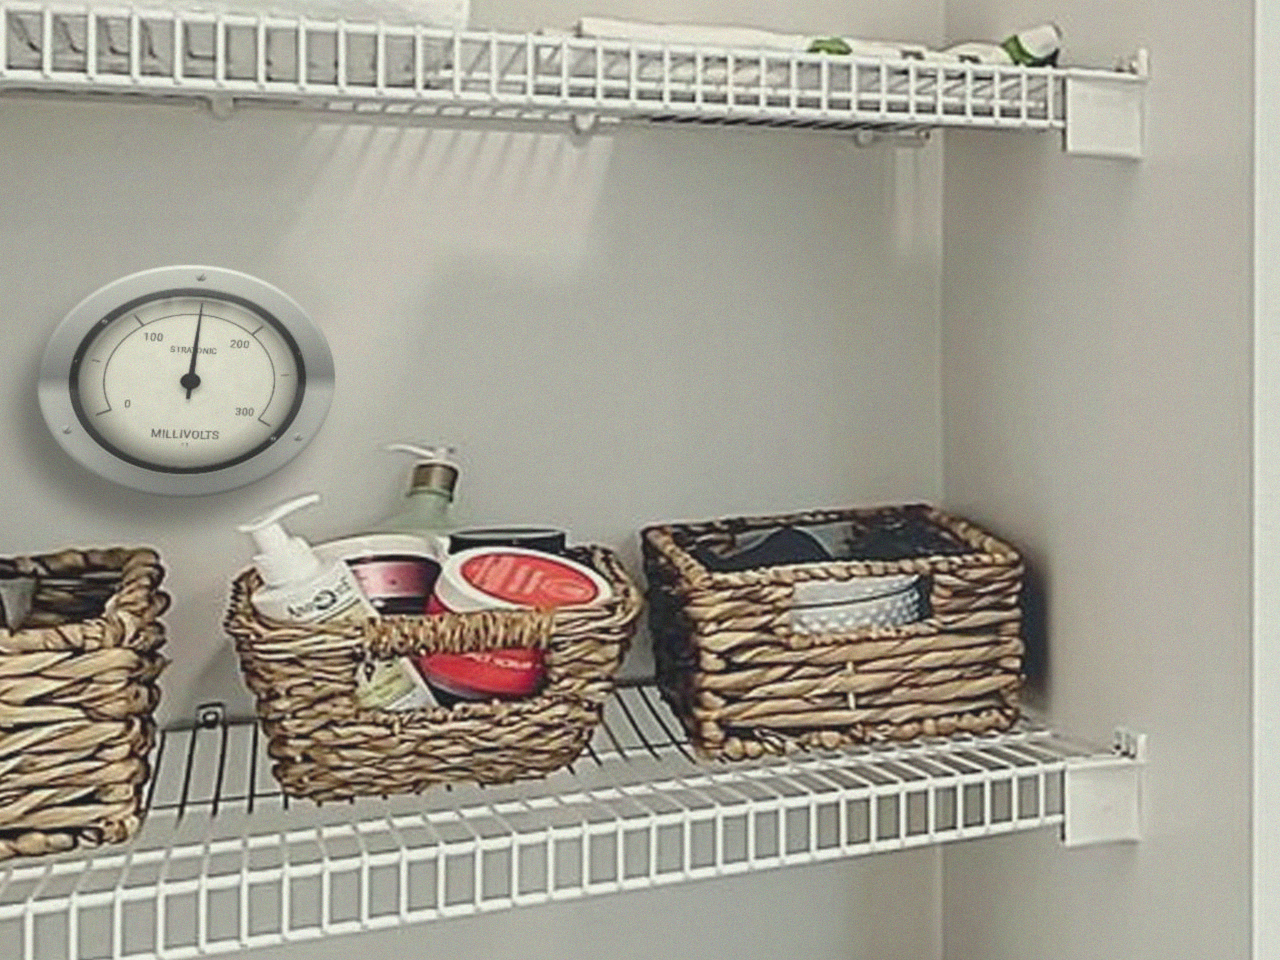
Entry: 150 mV
